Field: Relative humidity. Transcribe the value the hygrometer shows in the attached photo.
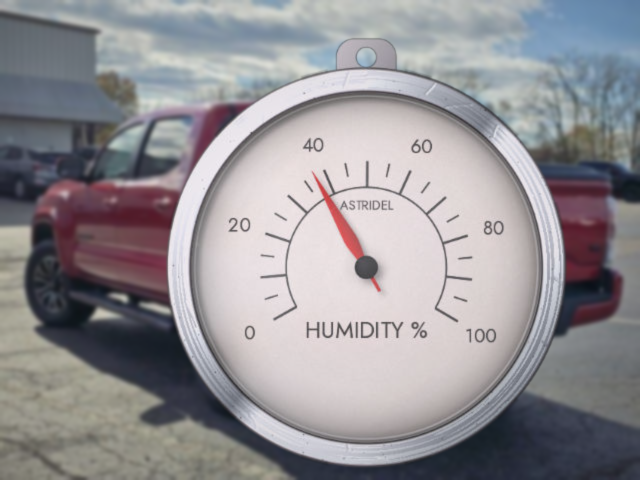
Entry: 37.5 %
